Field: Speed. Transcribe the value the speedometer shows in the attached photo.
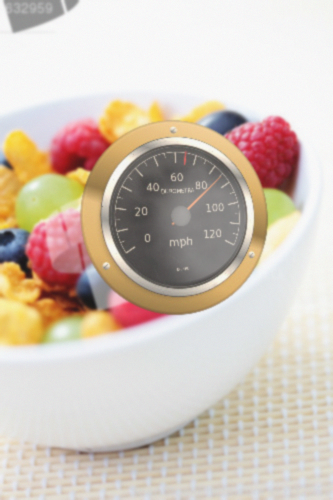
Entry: 85 mph
